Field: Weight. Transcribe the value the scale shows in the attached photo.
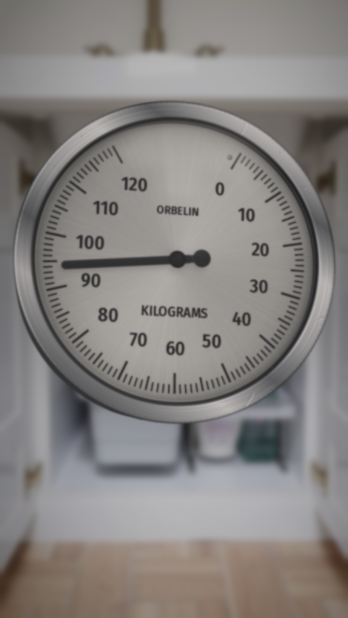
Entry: 94 kg
